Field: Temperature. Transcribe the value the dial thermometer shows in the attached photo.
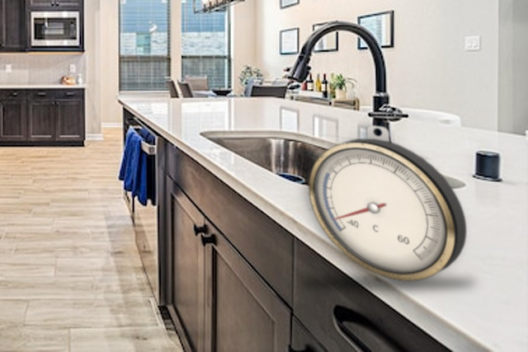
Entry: -35 °C
